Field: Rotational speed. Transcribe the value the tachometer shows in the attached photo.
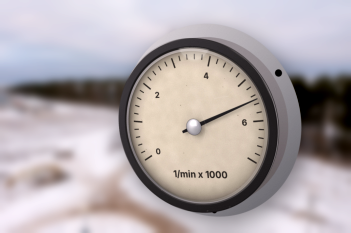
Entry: 5500 rpm
